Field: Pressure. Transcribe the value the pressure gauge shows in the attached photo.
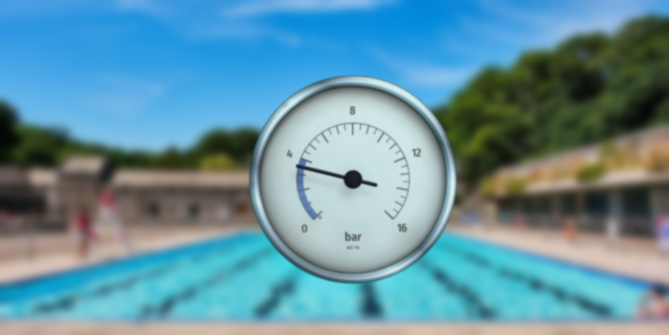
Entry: 3.5 bar
